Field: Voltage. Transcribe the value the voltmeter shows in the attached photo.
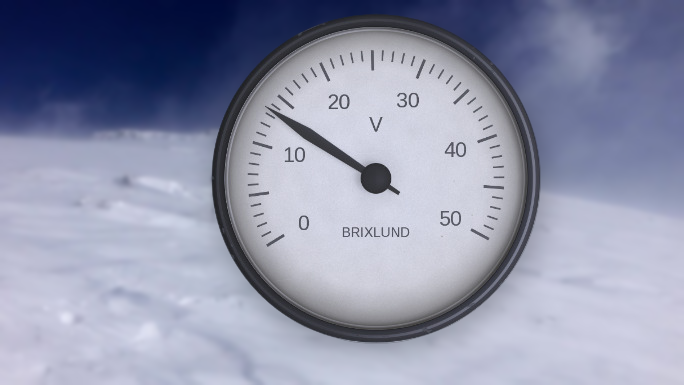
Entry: 13.5 V
